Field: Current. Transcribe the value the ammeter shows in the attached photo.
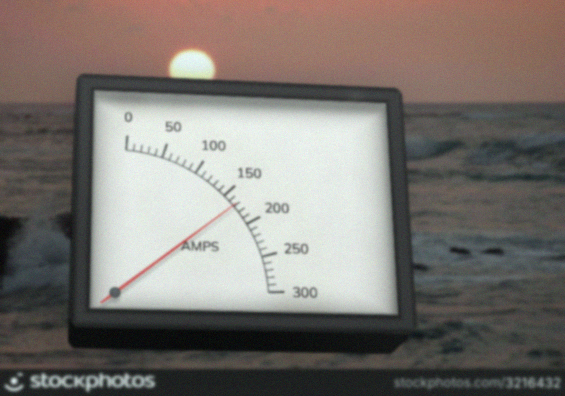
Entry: 170 A
